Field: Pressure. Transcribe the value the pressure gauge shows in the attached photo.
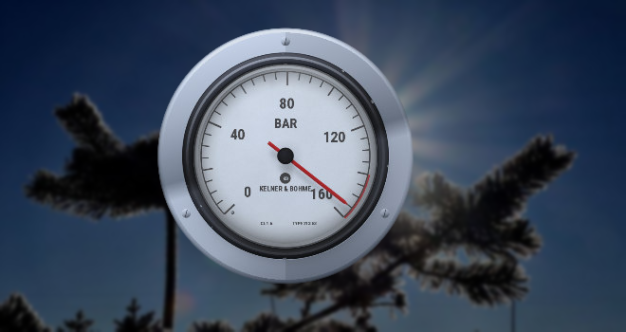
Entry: 155 bar
